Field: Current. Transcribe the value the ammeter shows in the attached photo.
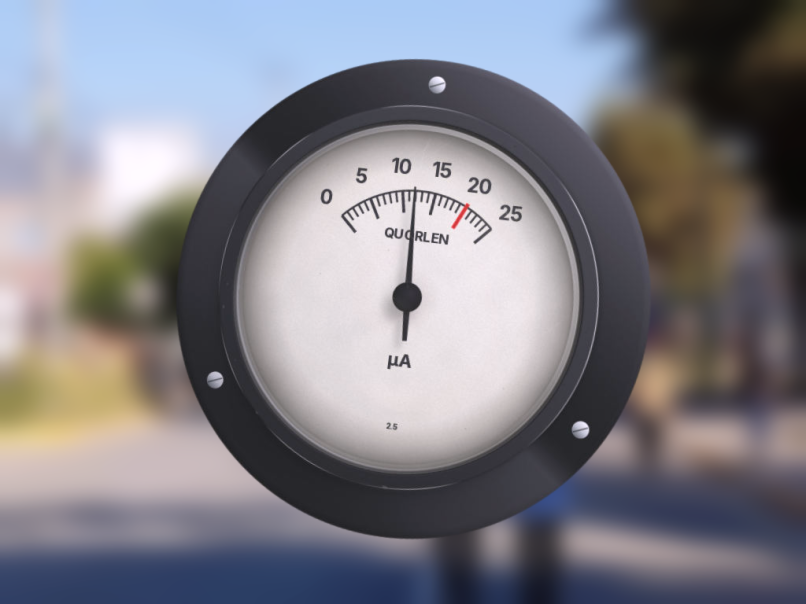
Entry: 12 µA
